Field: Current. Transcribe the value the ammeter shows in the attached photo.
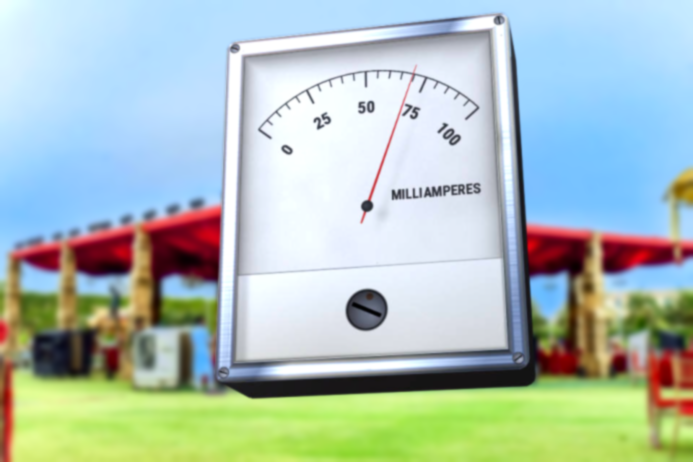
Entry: 70 mA
